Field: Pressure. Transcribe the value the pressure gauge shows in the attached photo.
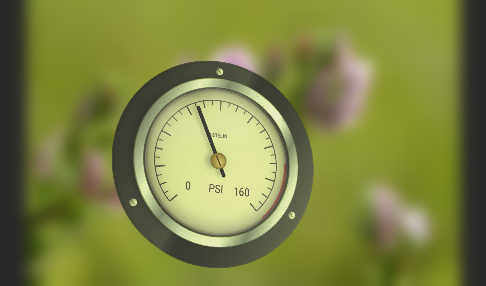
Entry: 65 psi
